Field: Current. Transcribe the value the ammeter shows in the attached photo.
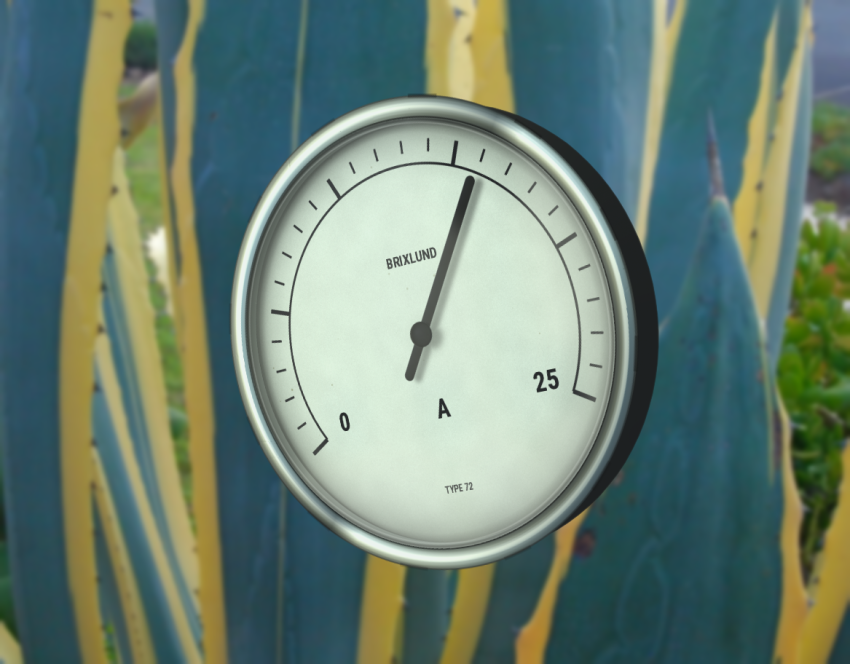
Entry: 16 A
